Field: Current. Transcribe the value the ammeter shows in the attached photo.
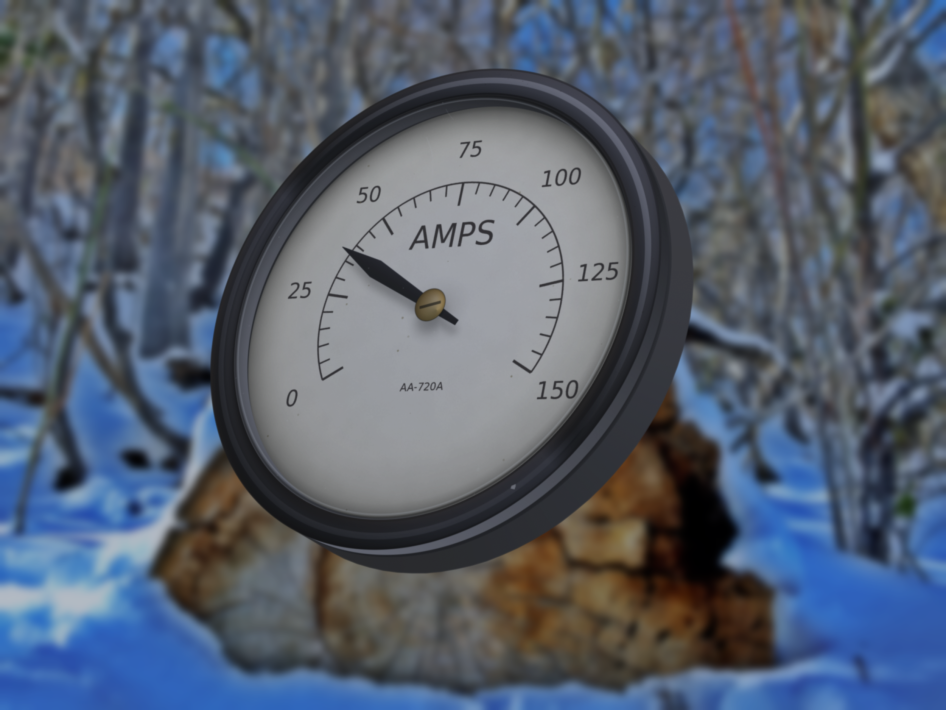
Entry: 37.5 A
